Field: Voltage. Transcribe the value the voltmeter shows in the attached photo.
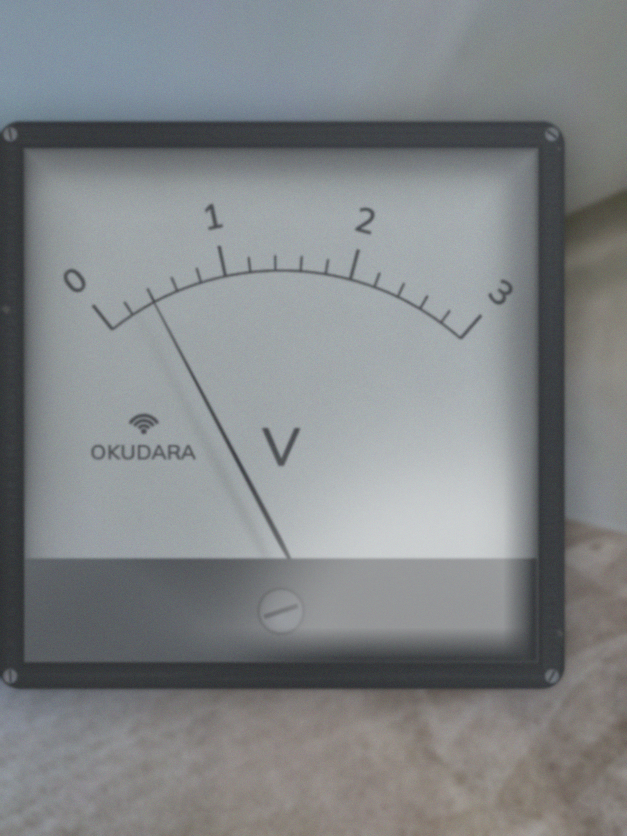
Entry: 0.4 V
